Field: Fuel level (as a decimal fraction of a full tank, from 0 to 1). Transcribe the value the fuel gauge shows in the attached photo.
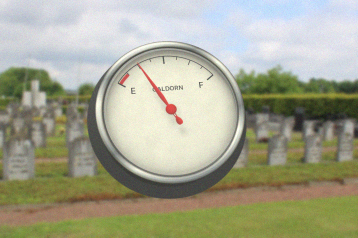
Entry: 0.25
